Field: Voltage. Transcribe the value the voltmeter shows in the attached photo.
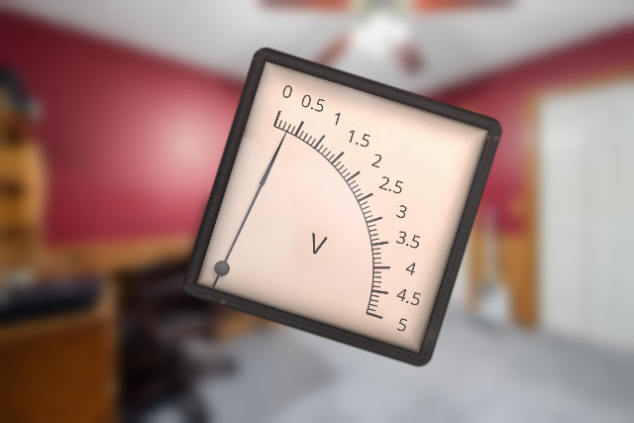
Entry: 0.3 V
